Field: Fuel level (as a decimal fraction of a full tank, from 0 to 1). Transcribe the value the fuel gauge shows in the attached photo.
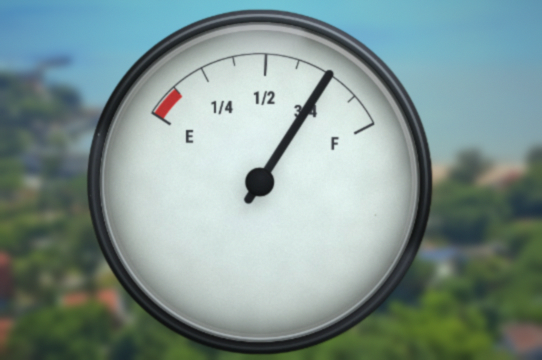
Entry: 0.75
